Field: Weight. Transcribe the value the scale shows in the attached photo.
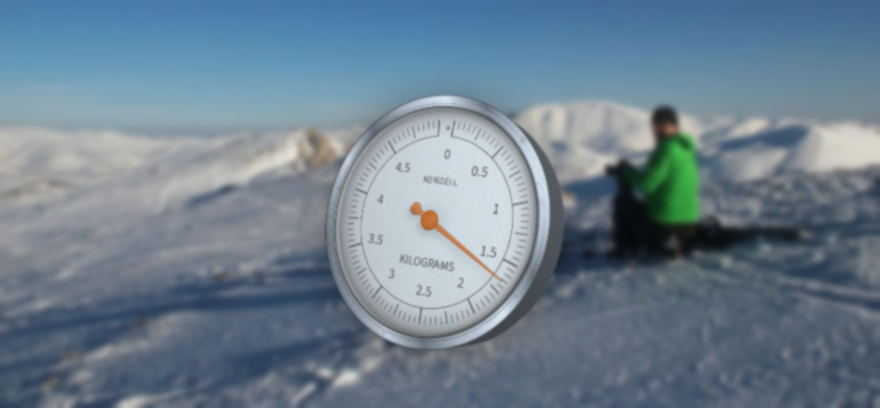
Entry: 1.65 kg
